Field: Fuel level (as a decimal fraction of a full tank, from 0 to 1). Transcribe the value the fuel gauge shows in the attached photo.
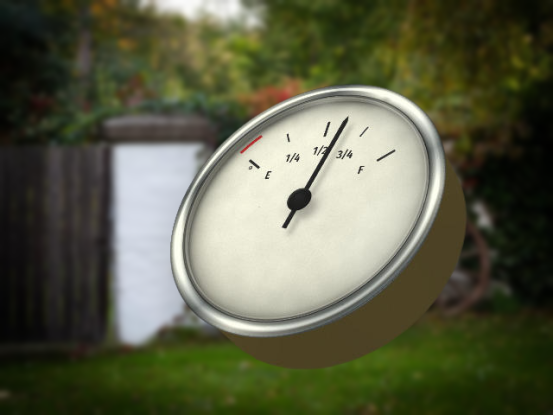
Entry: 0.625
